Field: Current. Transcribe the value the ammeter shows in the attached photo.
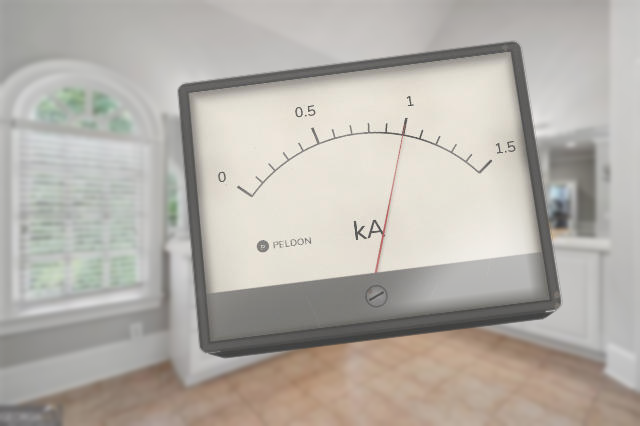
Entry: 1 kA
